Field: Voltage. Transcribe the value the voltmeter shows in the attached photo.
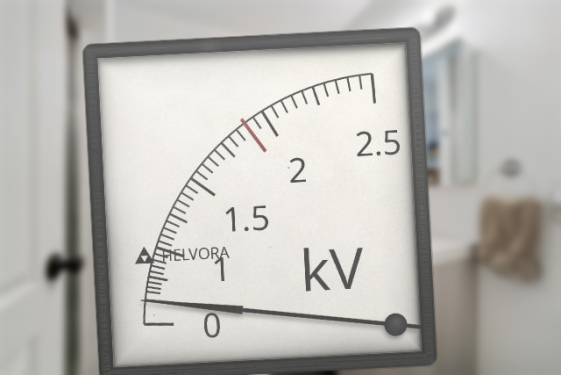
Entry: 0.5 kV
